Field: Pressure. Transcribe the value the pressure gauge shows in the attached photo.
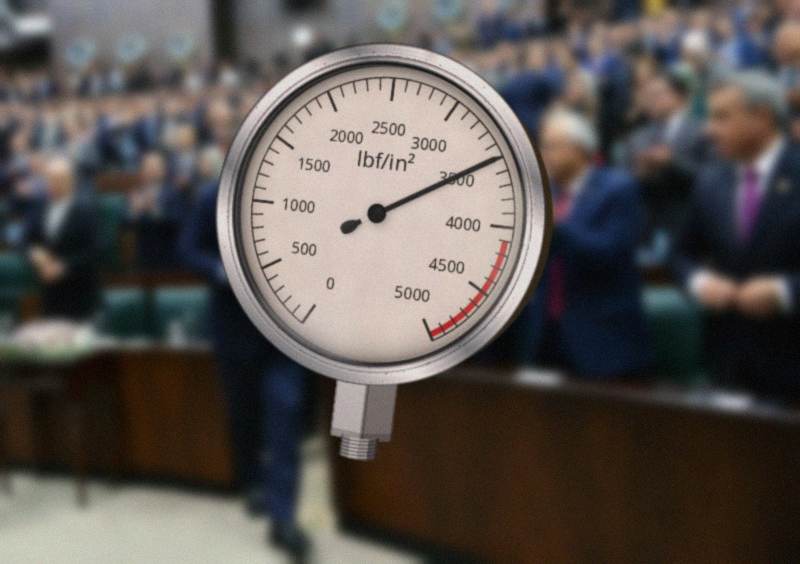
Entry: 3500 psi
